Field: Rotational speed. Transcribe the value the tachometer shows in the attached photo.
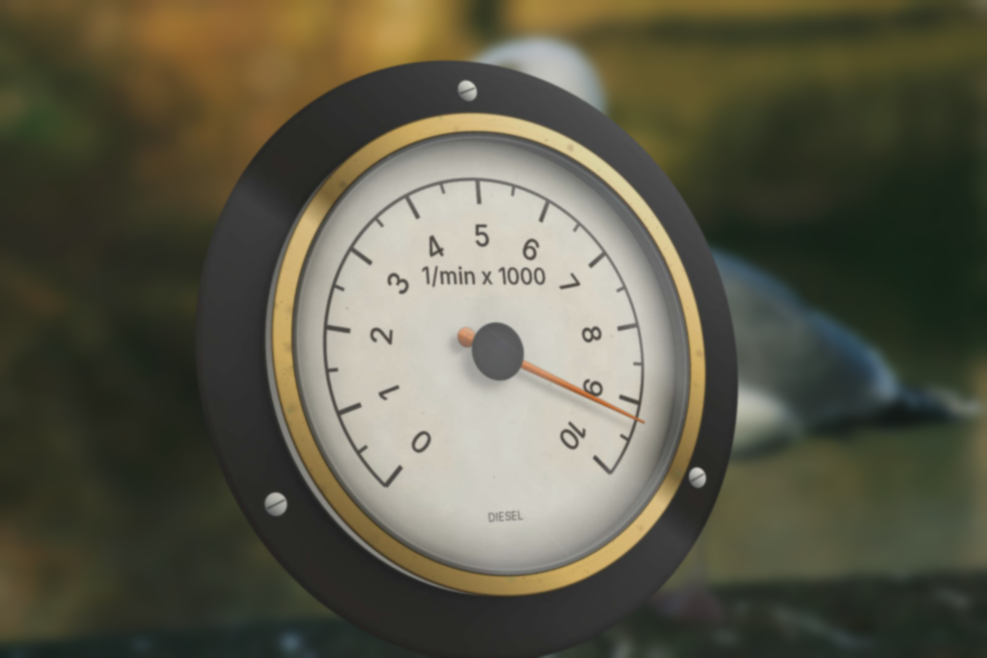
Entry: 9250 rpm
